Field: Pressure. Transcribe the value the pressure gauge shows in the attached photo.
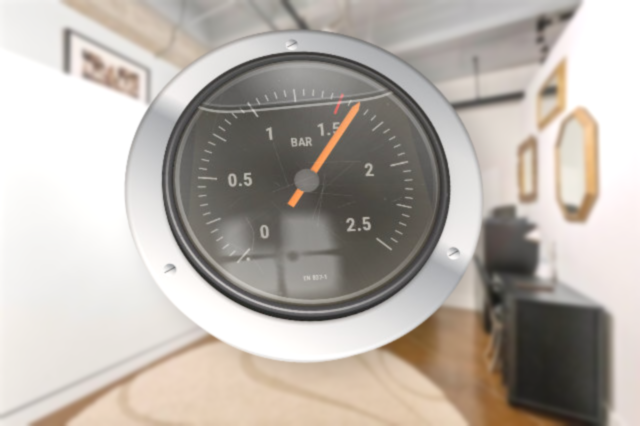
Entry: 1.6 bar
